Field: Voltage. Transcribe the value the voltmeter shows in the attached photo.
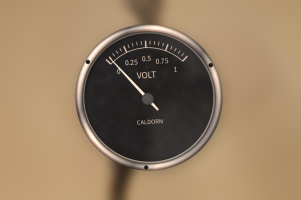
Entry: 0.05 V
